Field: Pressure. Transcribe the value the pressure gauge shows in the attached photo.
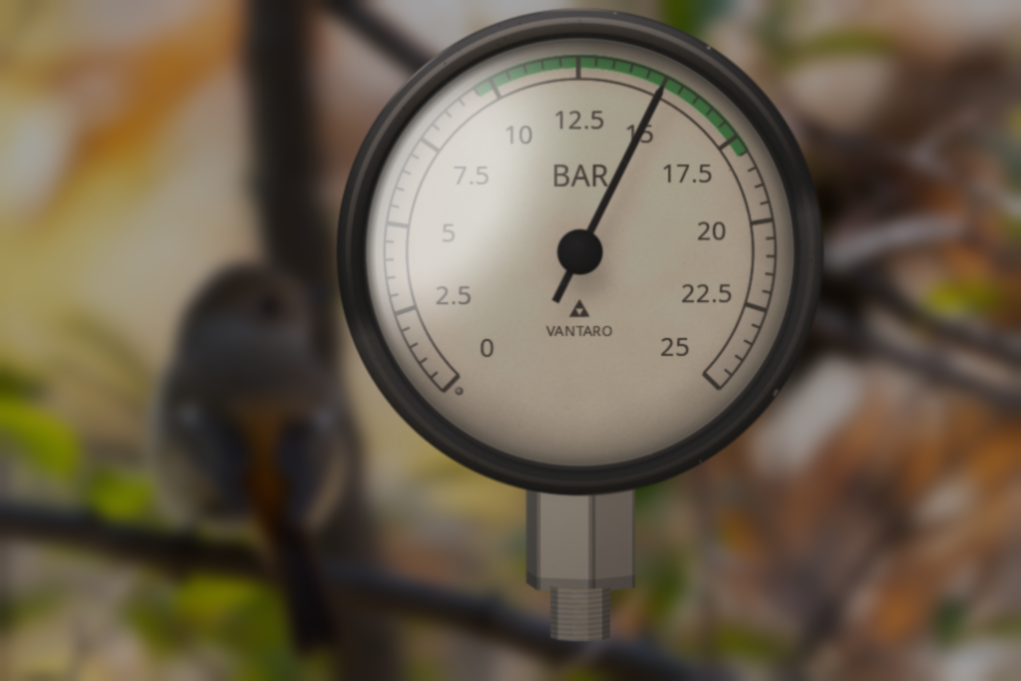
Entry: 15 bar
